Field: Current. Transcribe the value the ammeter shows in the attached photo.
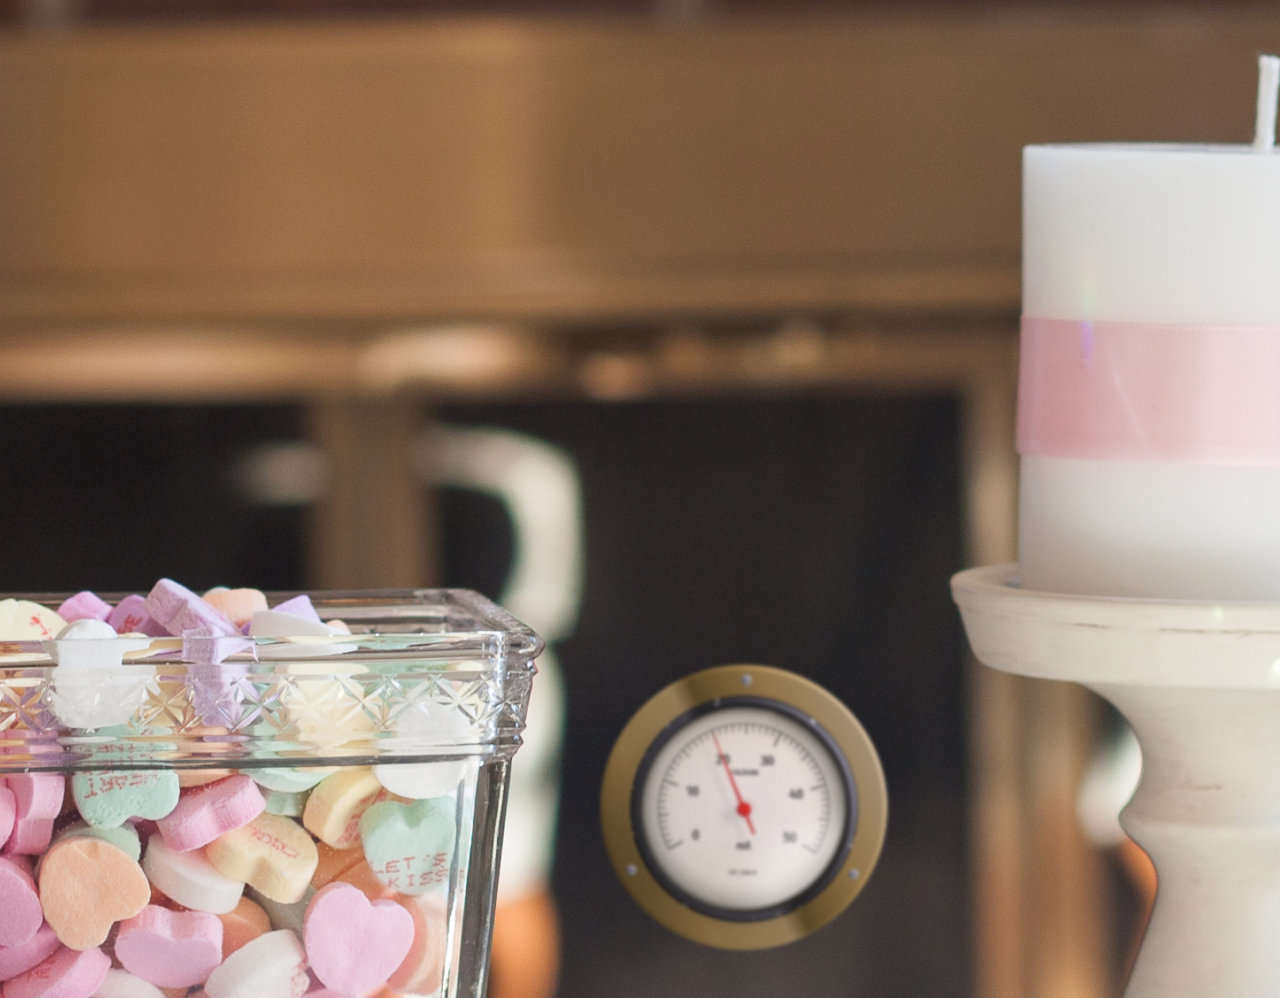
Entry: 20 mA
